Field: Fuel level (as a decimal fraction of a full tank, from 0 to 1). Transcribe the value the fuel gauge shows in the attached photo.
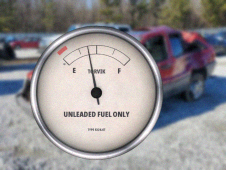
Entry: 0.375
